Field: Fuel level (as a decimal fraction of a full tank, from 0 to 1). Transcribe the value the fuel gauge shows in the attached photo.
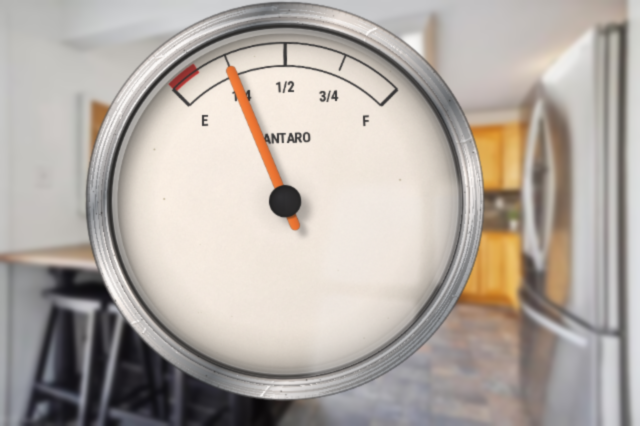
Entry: 0.25
